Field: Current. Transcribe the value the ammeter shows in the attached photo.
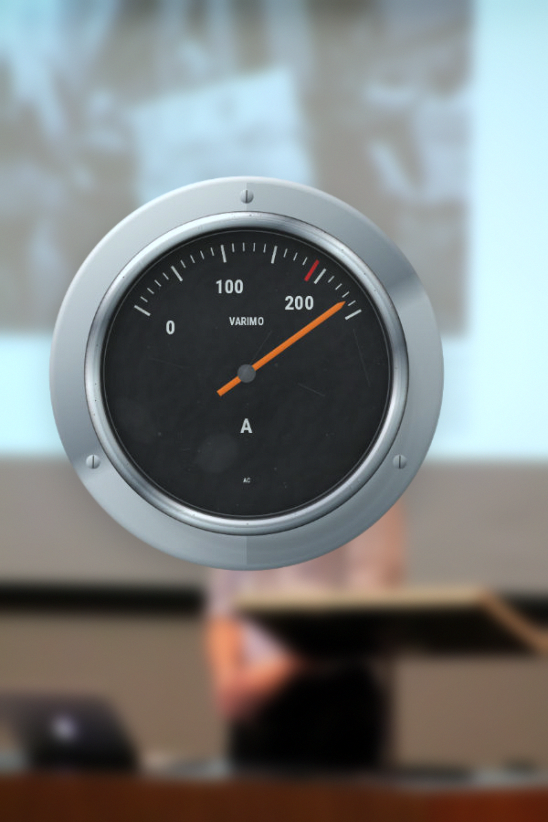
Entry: 235 A
